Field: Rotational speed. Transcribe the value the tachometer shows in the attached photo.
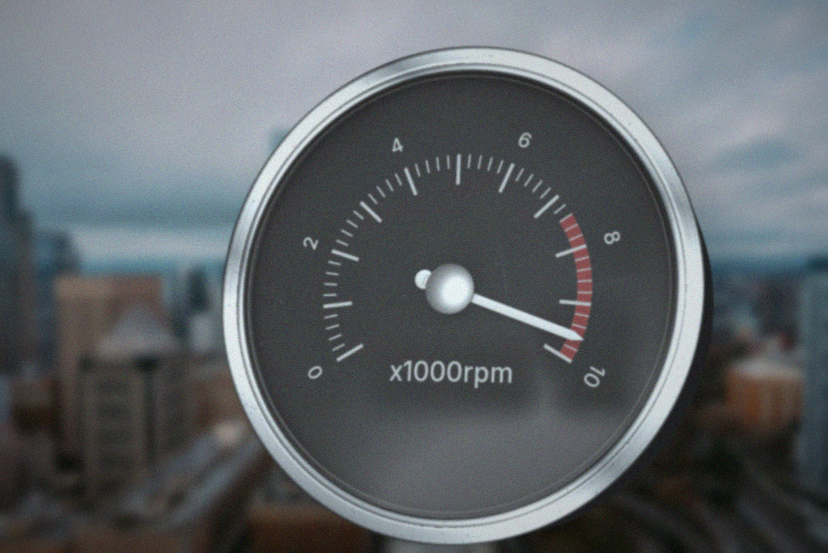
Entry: 9600 rpm
